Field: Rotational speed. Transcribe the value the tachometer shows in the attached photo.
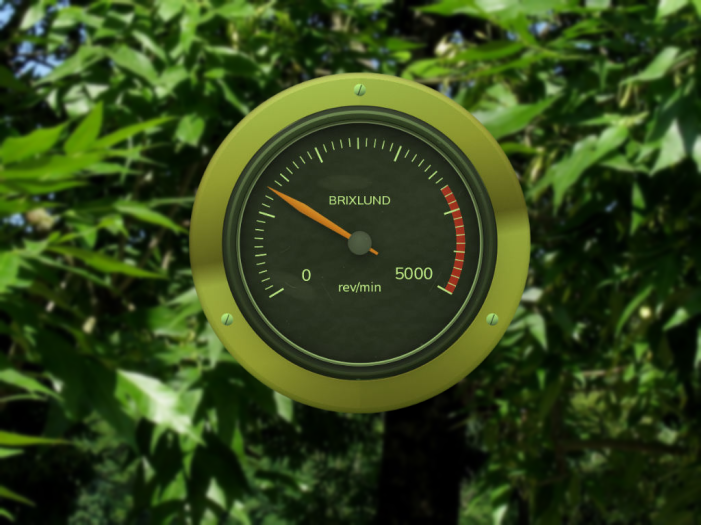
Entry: 1300 rpm
